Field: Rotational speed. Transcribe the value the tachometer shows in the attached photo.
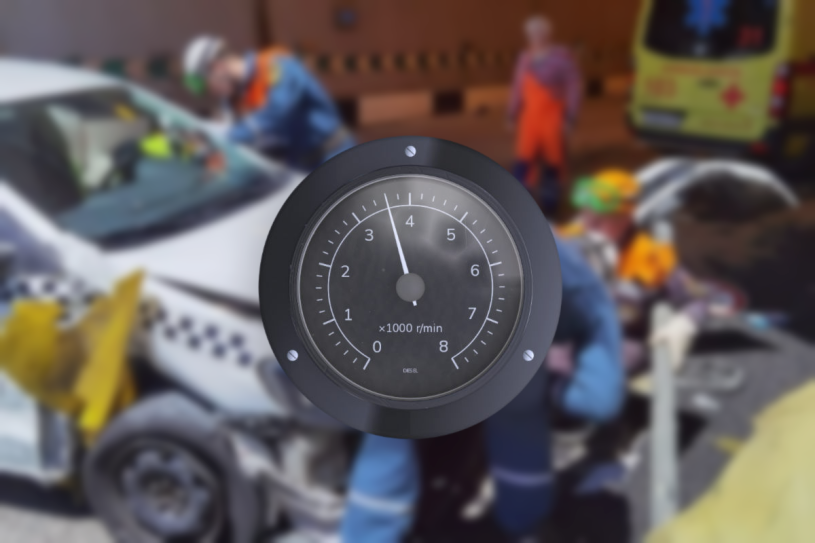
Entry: 3600 rpm
